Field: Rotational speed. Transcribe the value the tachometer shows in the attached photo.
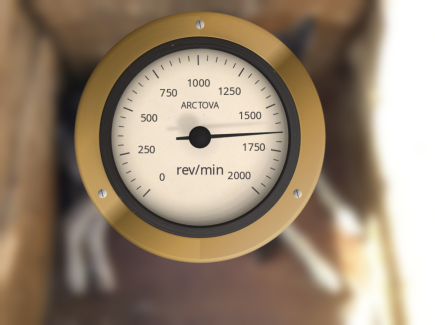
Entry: 1650 rpm
